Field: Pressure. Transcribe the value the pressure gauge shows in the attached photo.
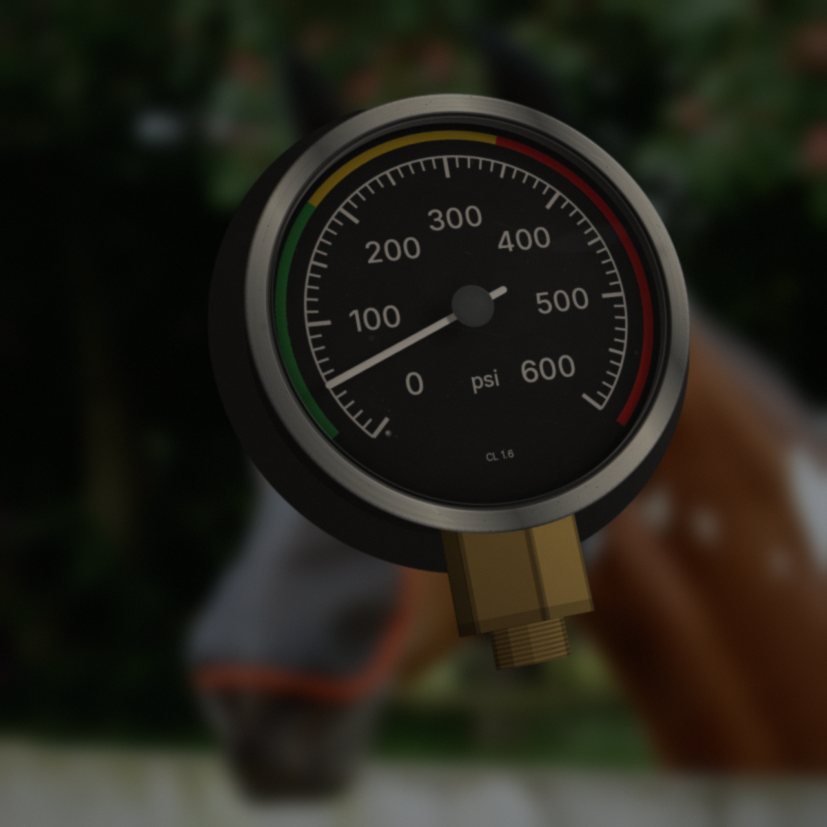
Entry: 50 psi
